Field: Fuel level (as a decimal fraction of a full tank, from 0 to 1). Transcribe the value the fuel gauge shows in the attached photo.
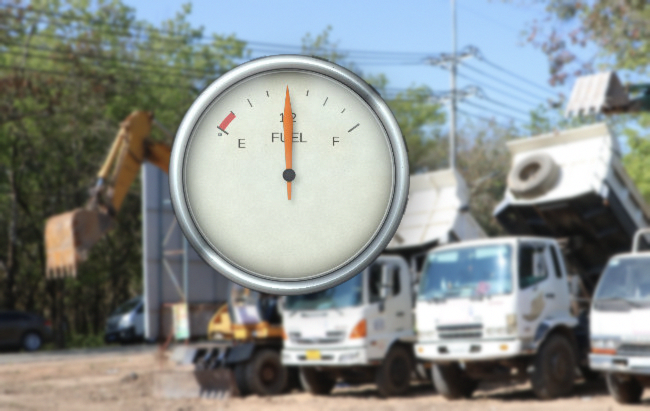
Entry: 0.5
